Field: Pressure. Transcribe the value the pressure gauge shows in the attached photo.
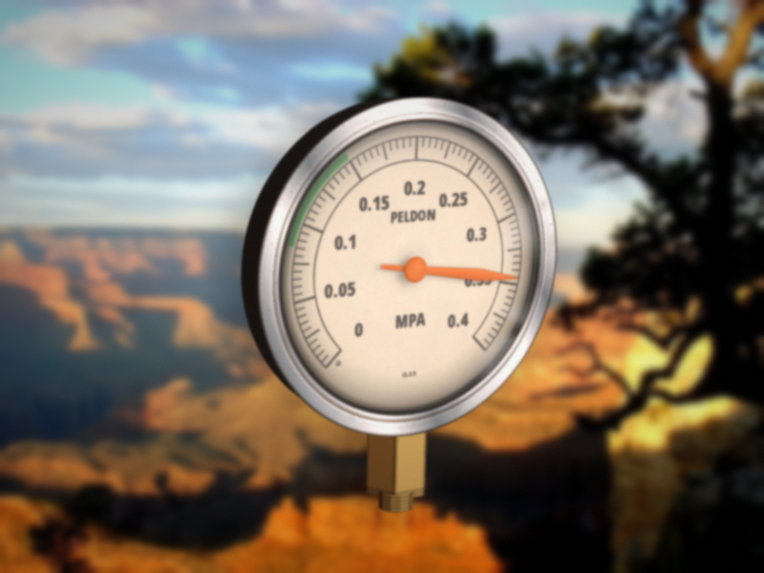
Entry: 0.345 MPa
